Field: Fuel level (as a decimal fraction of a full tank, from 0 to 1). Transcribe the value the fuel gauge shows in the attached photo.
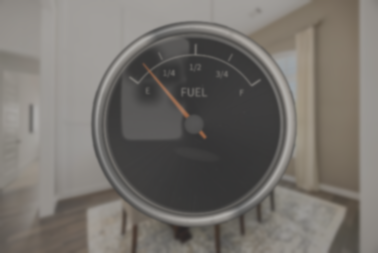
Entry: 0.125
